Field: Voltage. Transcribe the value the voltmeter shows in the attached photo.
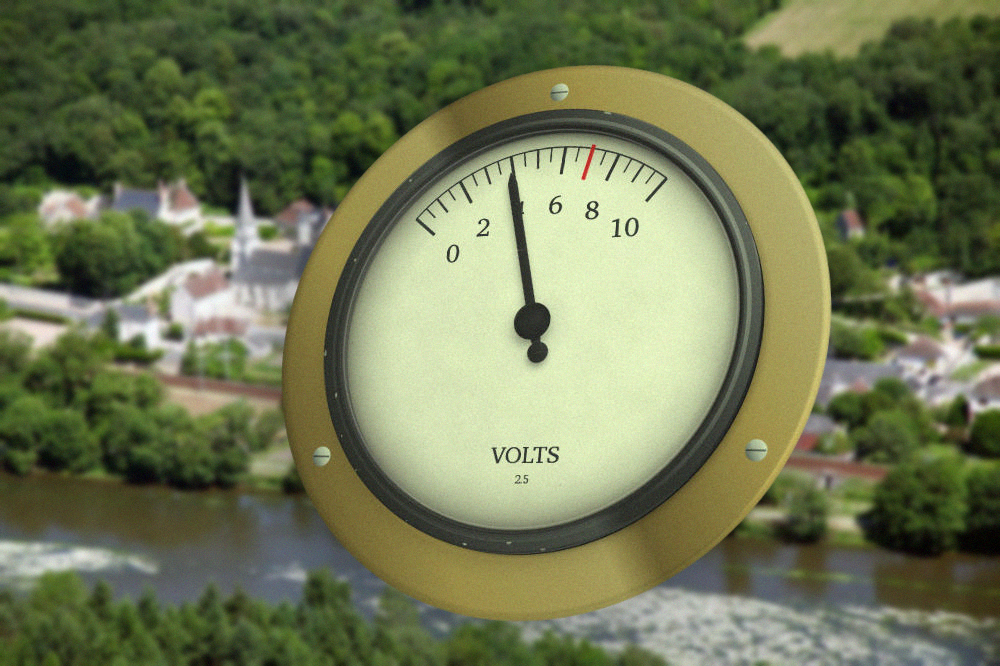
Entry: 4 V
